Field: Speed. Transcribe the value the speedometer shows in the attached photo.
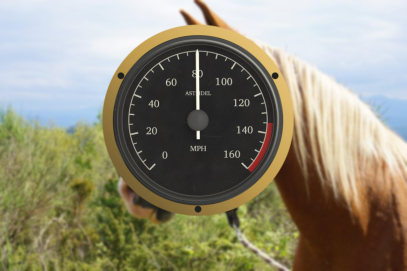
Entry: 80 mph
